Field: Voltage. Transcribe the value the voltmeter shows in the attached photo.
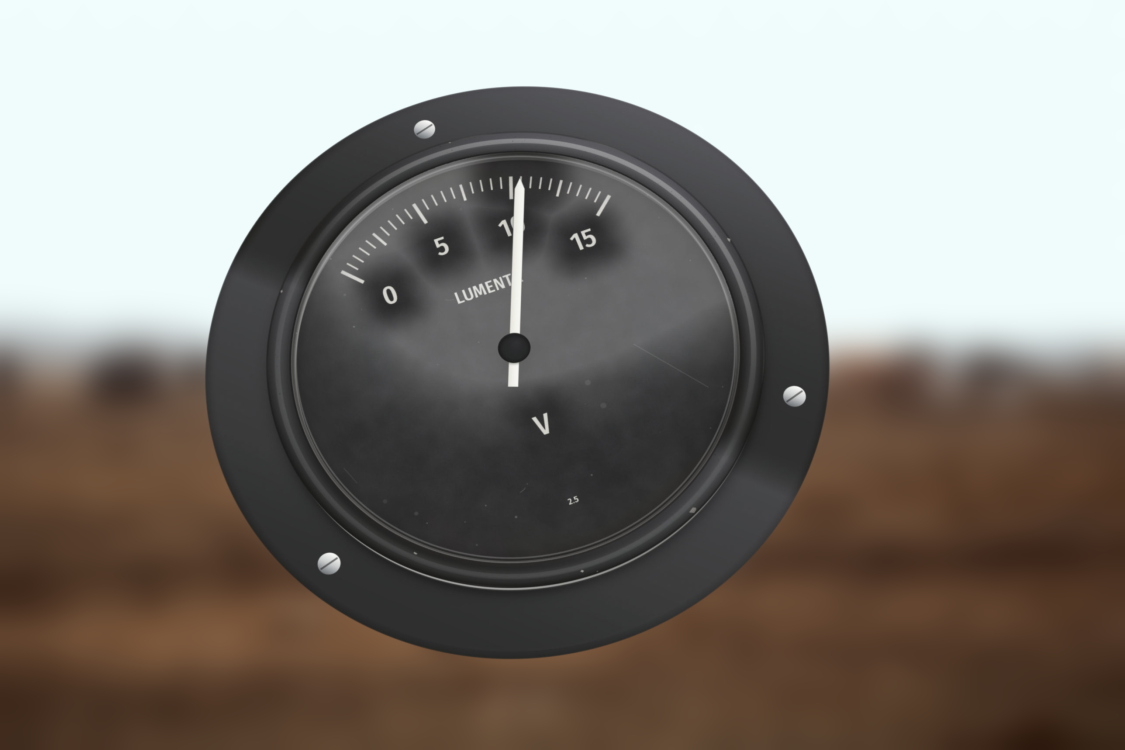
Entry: 10.5 V
